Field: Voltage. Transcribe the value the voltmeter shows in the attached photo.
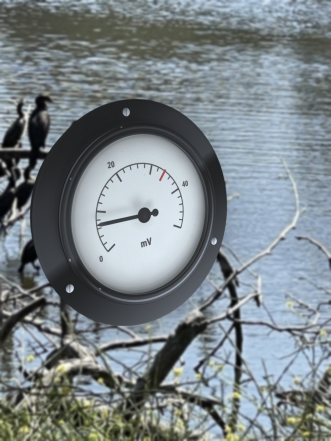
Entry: 7 mV
